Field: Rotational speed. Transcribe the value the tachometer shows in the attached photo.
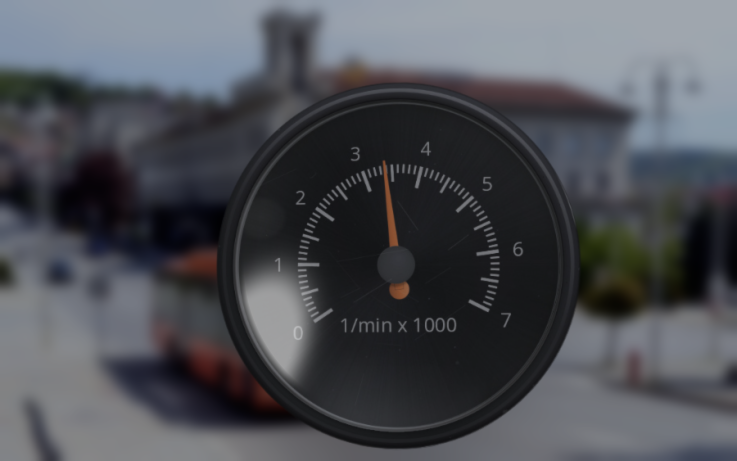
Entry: 3400 rpm
